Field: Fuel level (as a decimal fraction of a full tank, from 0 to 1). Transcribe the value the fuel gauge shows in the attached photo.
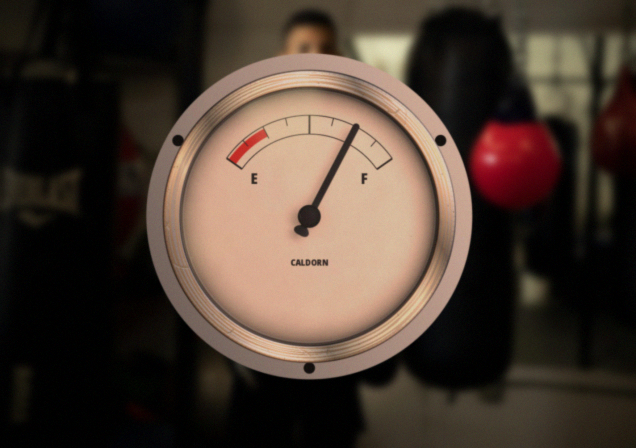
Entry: 0.75
